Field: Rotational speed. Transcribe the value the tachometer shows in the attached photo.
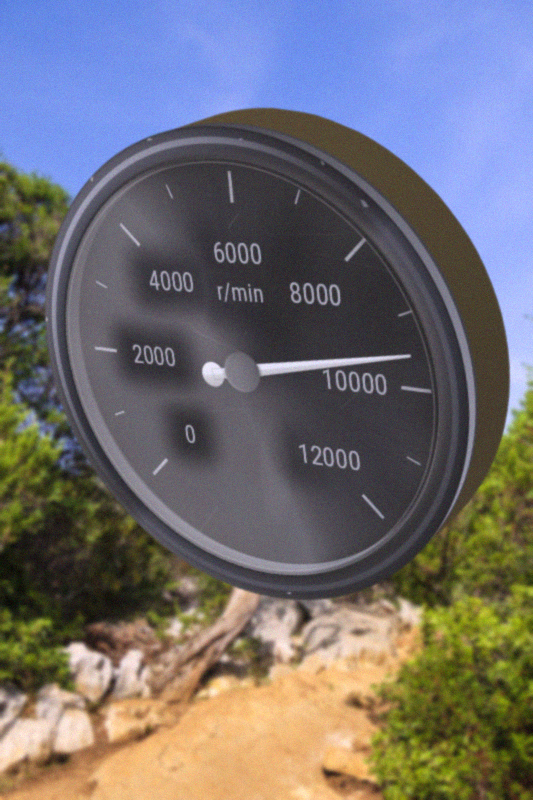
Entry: 9500 rpm
